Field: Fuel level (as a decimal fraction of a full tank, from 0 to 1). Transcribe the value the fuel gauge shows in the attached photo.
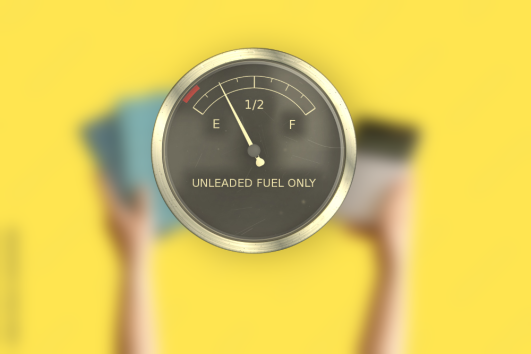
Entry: 0.25
